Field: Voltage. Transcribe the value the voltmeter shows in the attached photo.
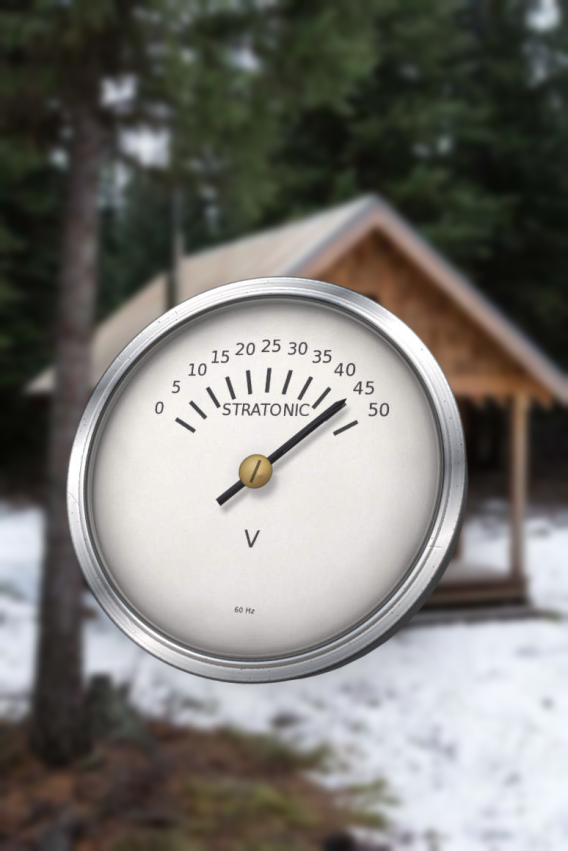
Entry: 45 V
